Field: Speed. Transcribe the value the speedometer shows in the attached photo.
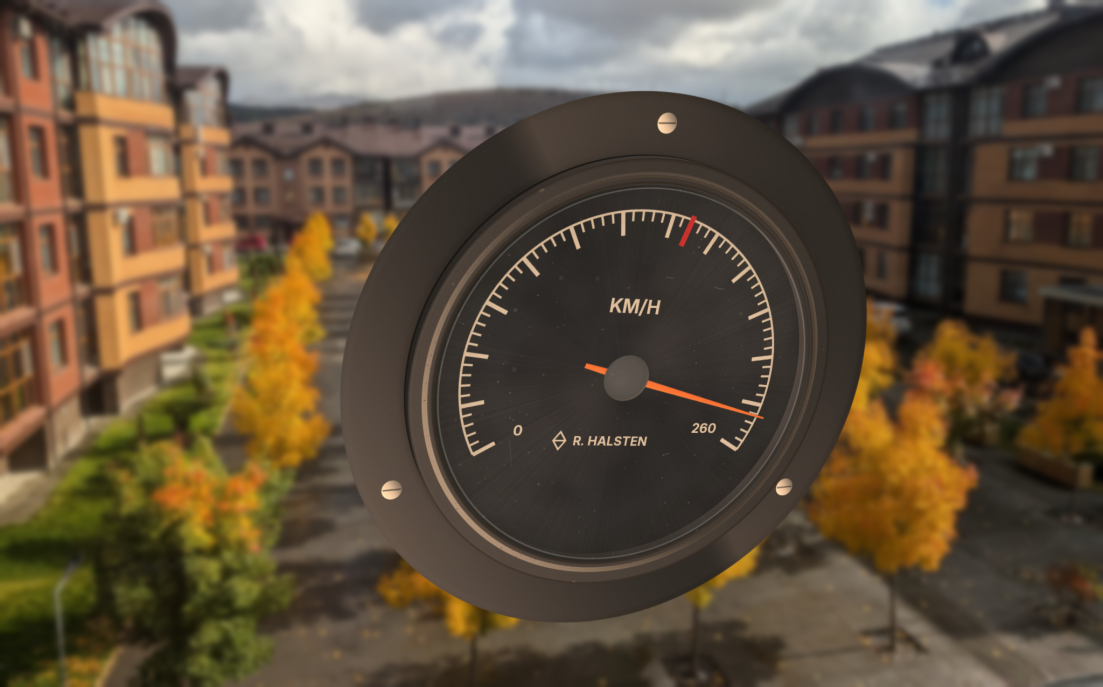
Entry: 244 km/h
